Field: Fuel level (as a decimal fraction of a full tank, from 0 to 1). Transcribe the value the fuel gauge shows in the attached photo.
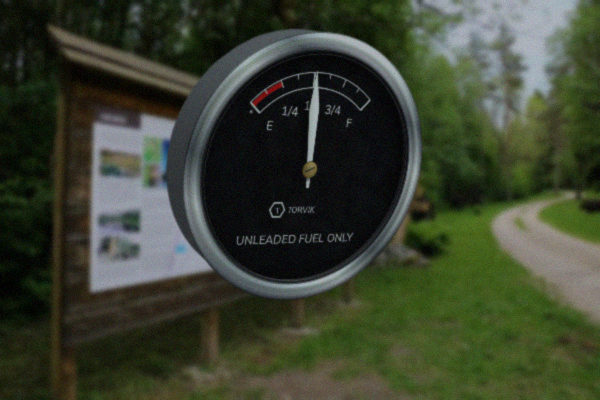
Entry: 0.5
